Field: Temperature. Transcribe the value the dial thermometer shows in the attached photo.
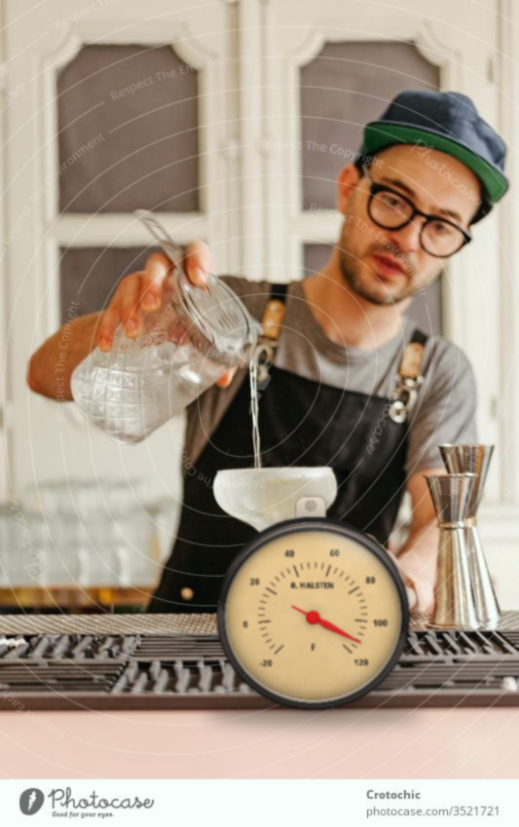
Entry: 112 °F
